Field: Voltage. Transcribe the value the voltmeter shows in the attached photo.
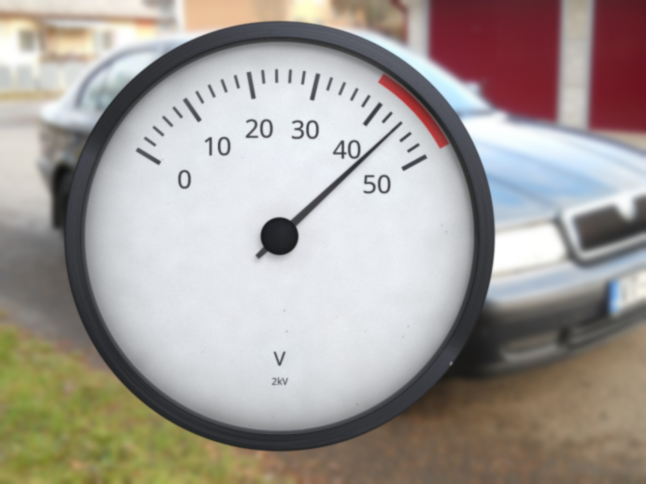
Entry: 44 V
